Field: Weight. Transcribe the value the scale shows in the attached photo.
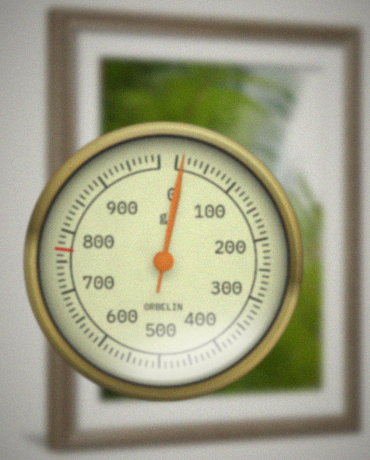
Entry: 10 g
